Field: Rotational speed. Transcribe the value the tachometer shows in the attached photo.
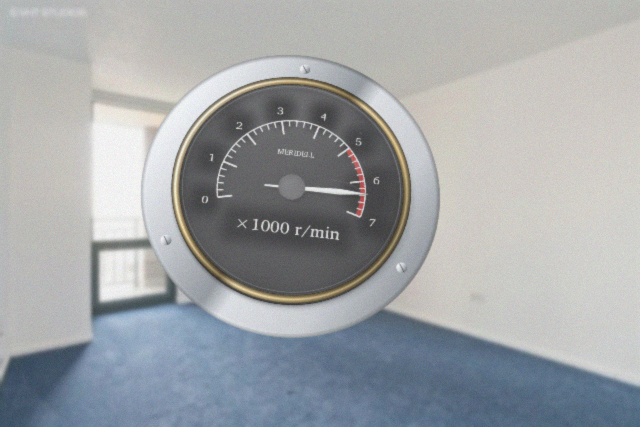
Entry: 6400 rpm
